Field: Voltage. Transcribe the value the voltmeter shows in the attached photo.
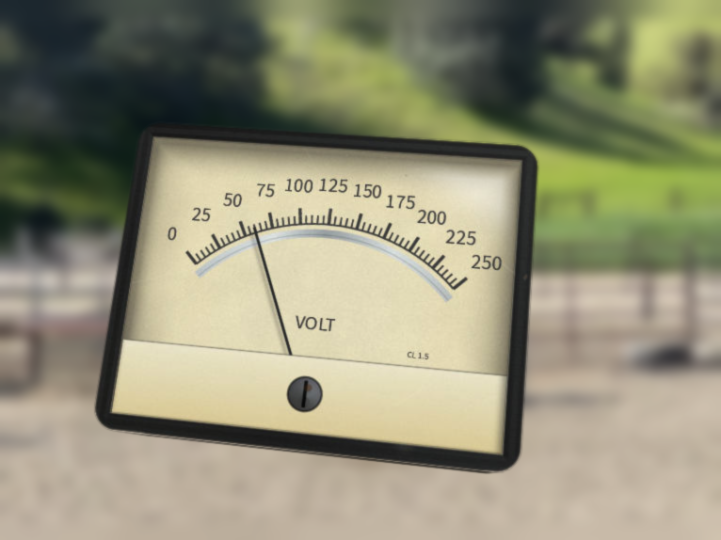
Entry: 60 V
